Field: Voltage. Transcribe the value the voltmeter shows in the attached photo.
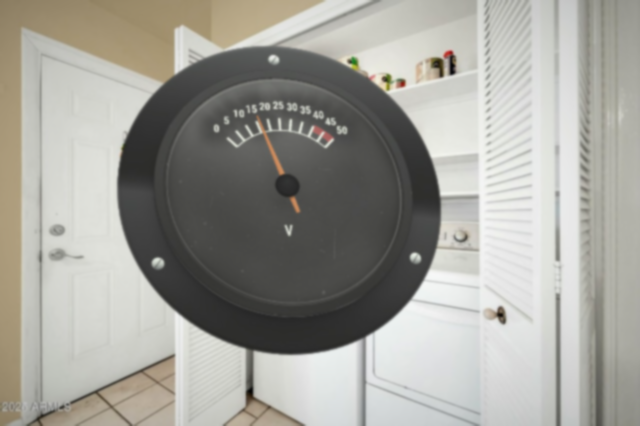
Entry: 15 V
